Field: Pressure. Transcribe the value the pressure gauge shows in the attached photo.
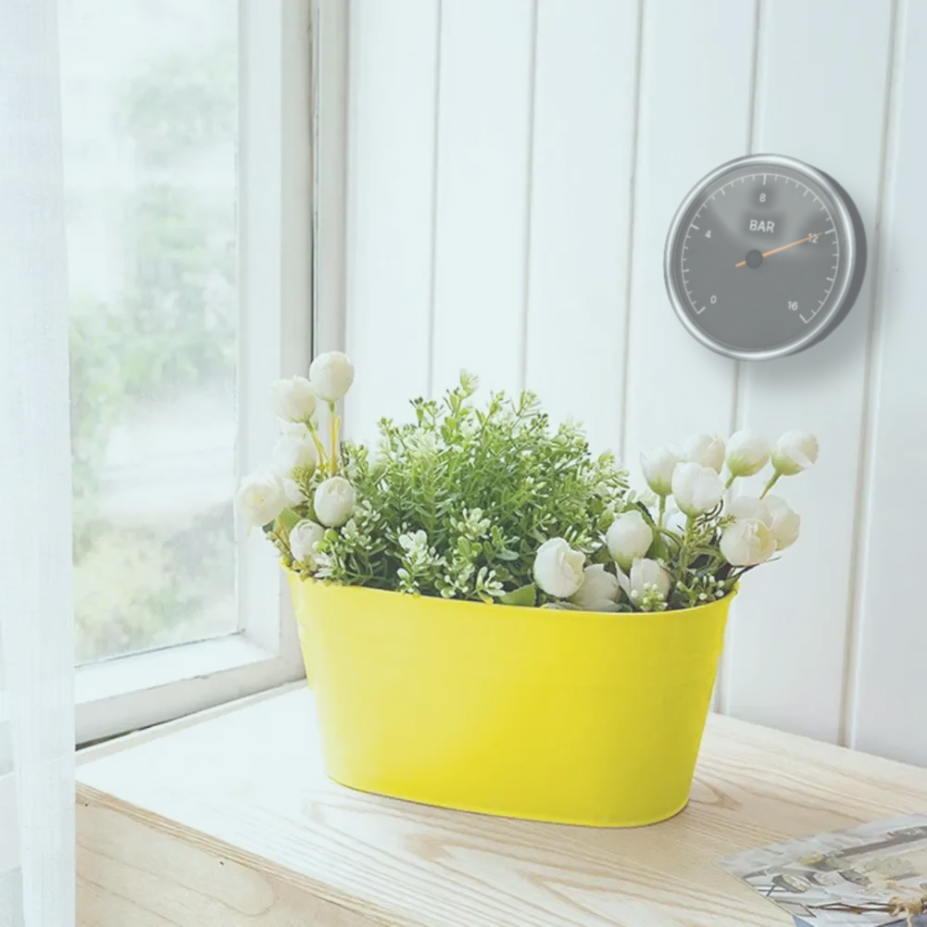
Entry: 12 bar
